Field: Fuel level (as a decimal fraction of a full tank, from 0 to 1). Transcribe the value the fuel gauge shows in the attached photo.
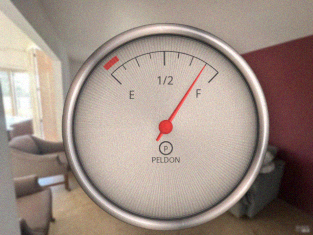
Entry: 0.875
